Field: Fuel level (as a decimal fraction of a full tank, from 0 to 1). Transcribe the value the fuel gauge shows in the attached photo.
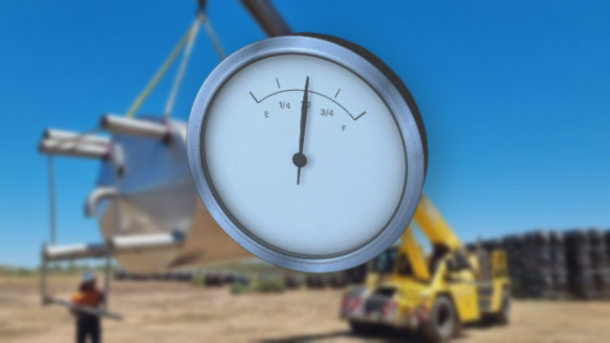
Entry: 0.5
